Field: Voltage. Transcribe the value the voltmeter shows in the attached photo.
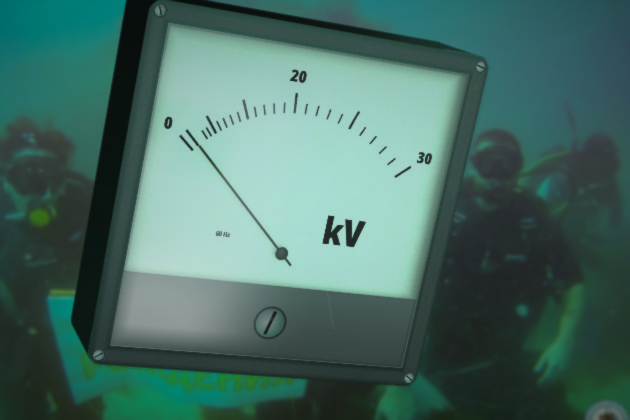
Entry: 5 kV
